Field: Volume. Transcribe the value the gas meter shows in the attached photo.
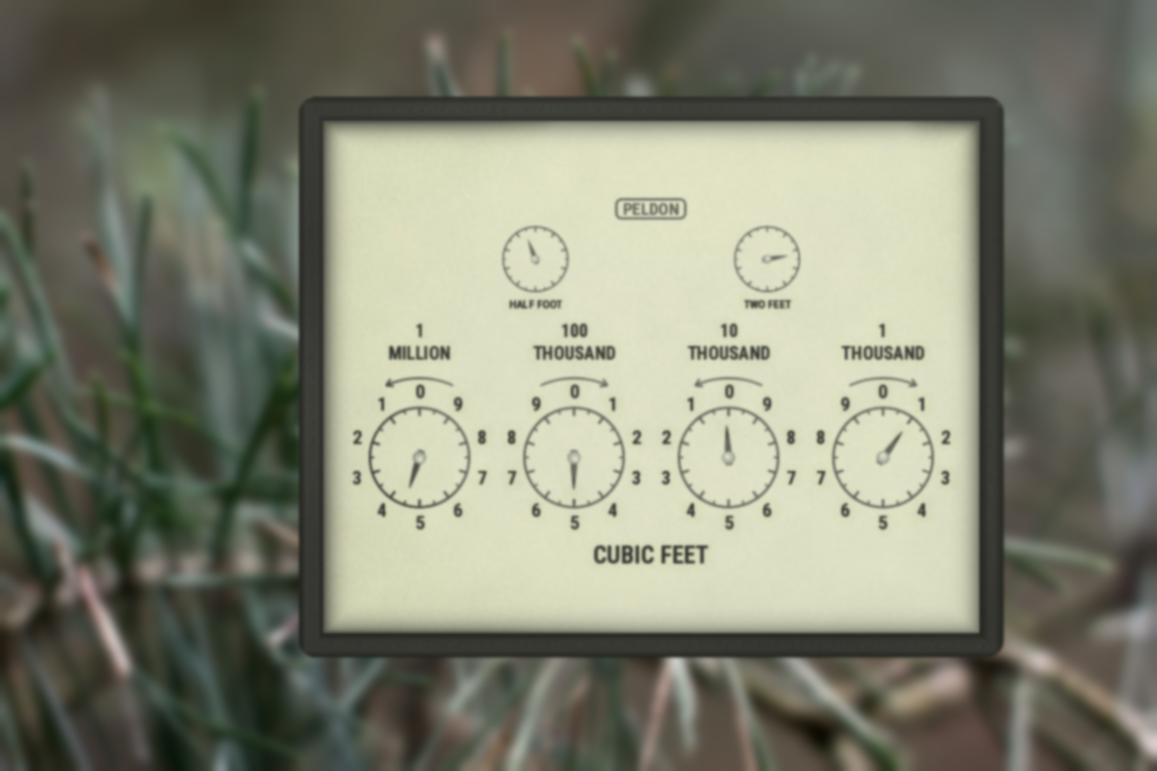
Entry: 450100 ft³
